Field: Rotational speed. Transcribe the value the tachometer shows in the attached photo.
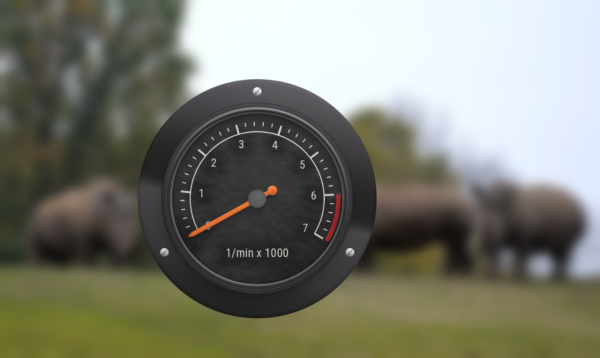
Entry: 0 rpm
